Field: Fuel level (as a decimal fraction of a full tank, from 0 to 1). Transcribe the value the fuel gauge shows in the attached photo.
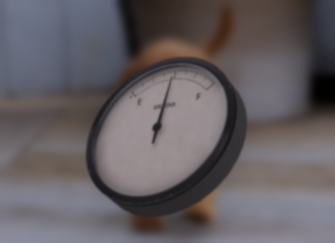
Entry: 0.5
